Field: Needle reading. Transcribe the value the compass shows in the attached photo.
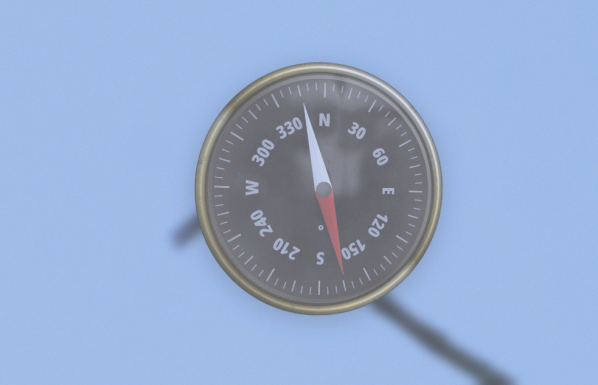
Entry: 165 °
